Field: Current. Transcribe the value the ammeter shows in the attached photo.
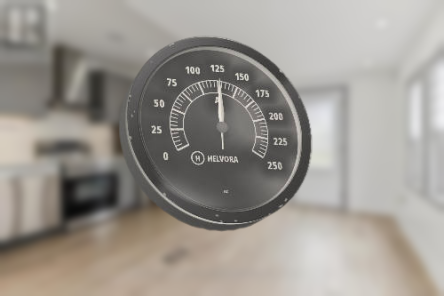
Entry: 125 A
